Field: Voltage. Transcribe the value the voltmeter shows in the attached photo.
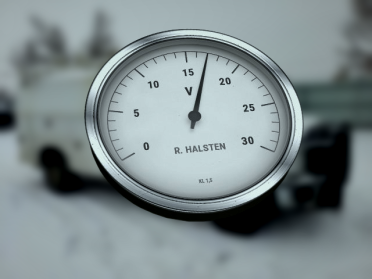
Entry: 17 V
